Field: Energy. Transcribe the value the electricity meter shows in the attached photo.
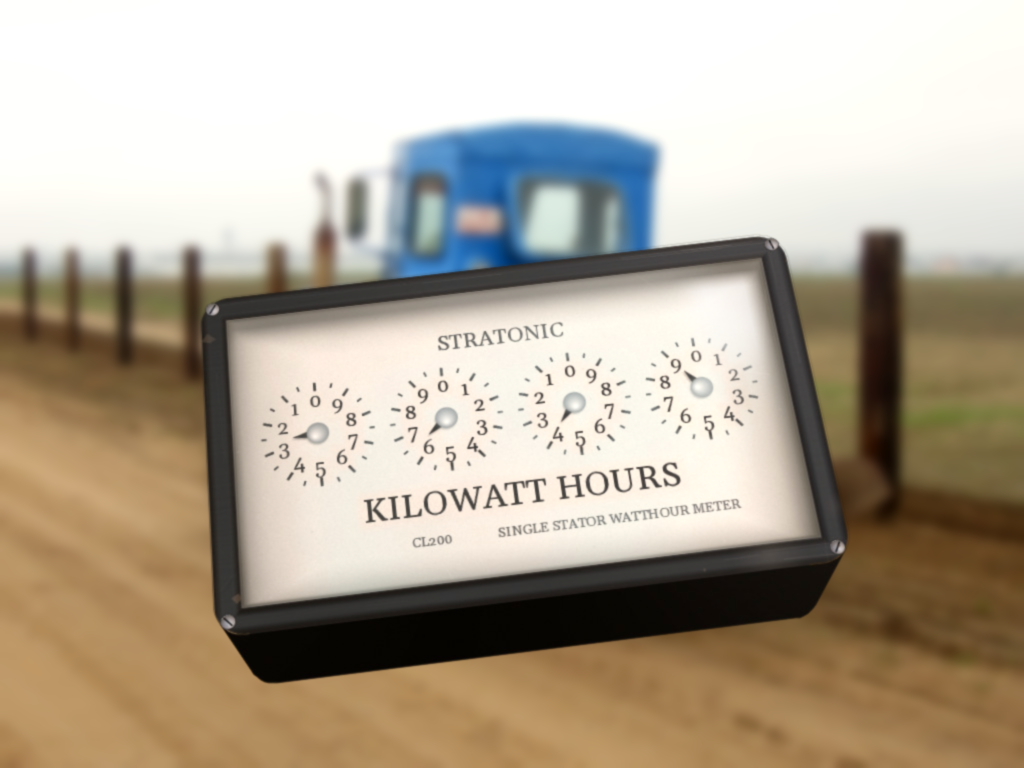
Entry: 2639 kWh
